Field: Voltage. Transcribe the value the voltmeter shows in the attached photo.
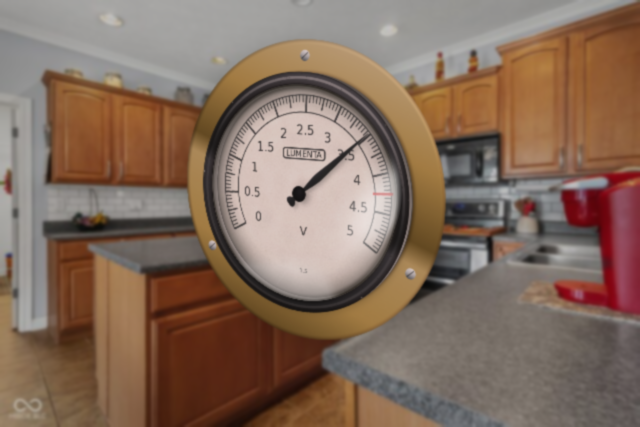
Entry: 3.5 V
